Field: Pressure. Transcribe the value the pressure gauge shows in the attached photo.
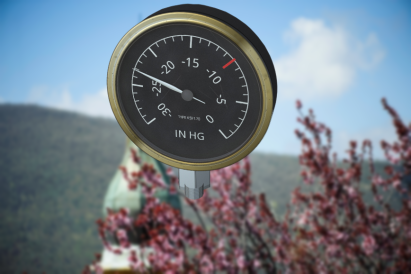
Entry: -23 inHg
